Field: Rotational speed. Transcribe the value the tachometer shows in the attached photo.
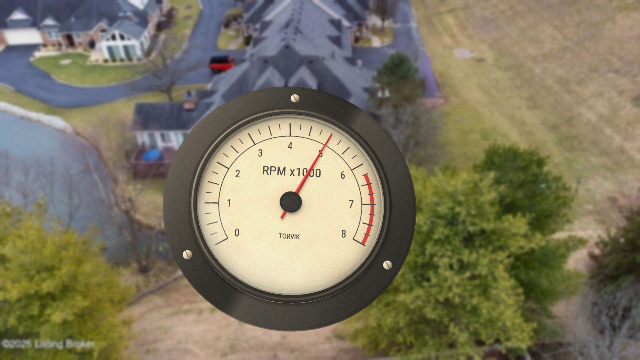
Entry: 5000 rpm
